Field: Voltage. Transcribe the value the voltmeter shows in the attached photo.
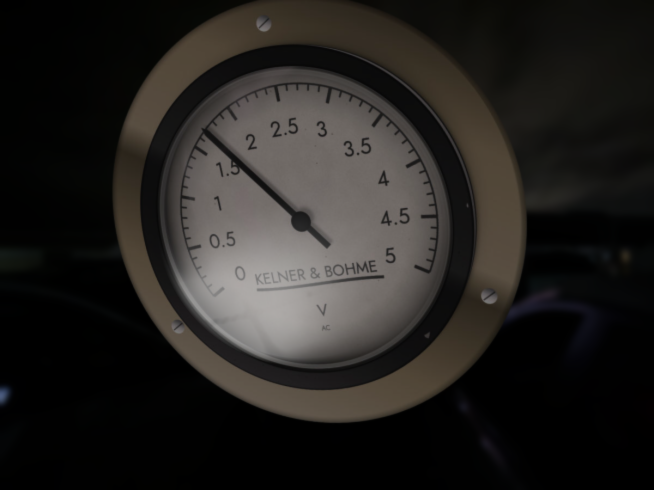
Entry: 1.7 V
